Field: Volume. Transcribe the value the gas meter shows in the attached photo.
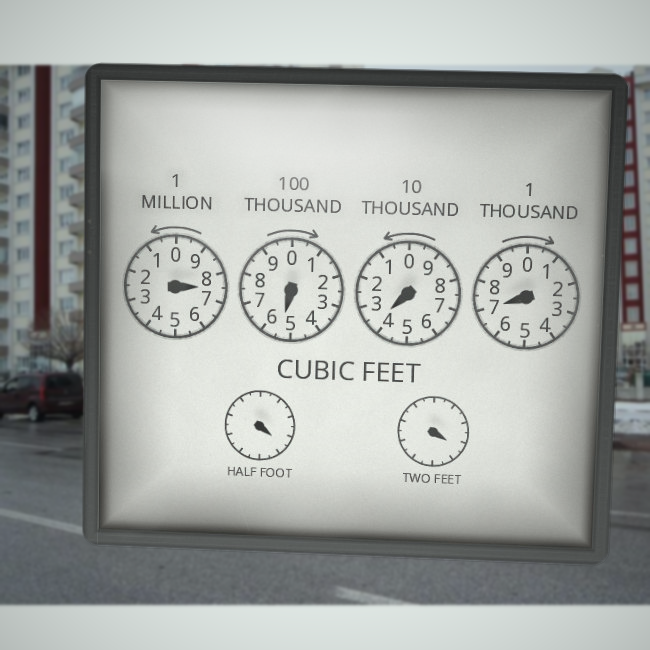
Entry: 753700 ft³
